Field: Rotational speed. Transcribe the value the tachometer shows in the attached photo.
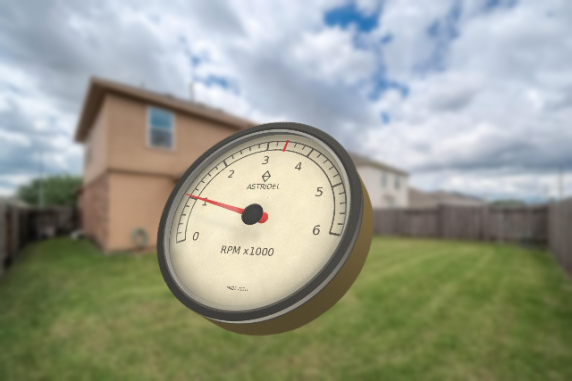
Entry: 1000 rpm
